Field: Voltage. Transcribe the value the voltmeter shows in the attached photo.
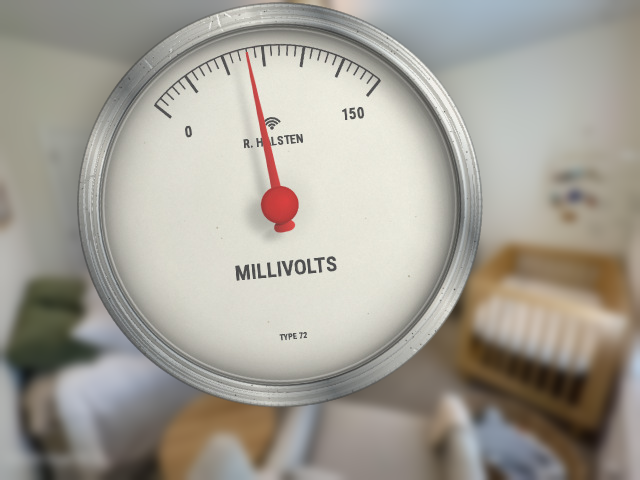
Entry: 65 mV
